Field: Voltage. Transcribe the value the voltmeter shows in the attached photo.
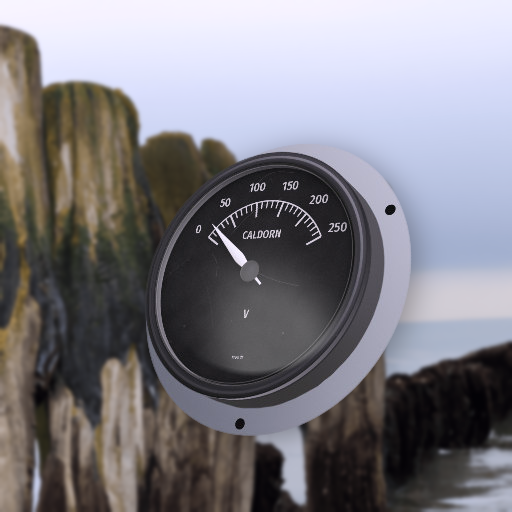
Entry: 20 V
